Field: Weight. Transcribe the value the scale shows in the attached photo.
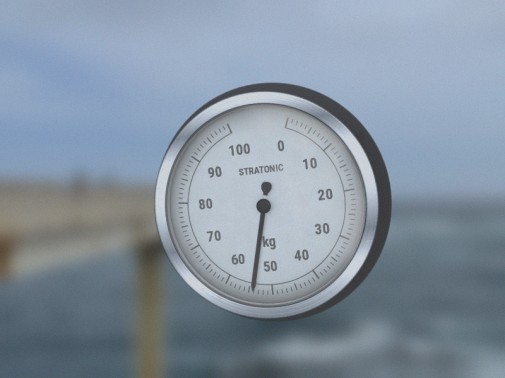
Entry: 54 kg
